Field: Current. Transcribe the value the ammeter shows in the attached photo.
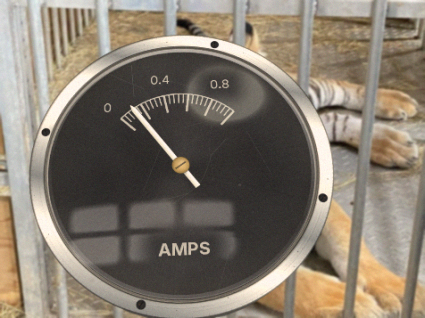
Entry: 0.12 A
